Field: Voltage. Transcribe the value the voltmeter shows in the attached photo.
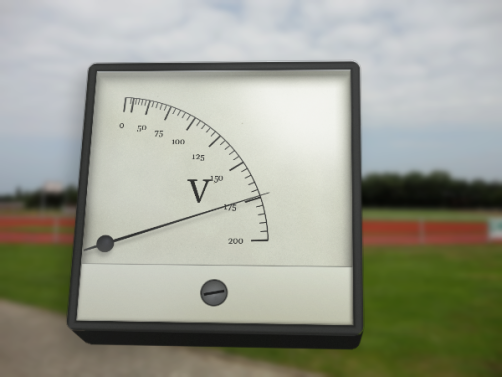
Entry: 175 V
